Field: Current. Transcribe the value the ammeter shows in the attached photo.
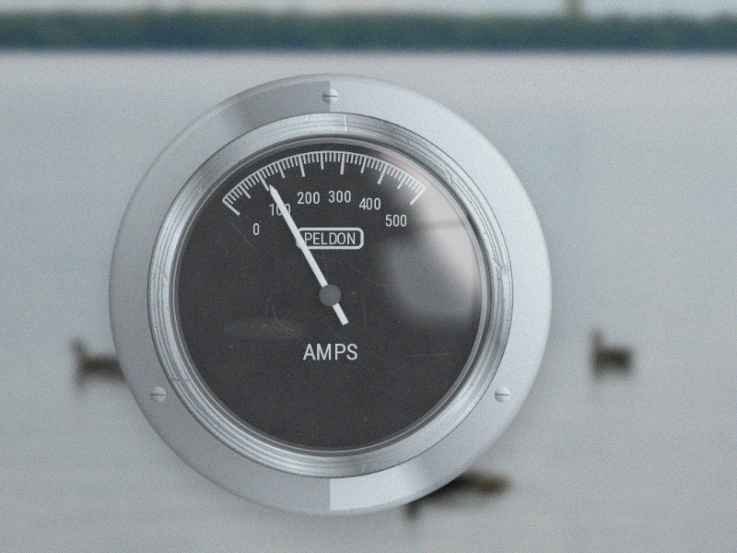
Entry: 110 A
